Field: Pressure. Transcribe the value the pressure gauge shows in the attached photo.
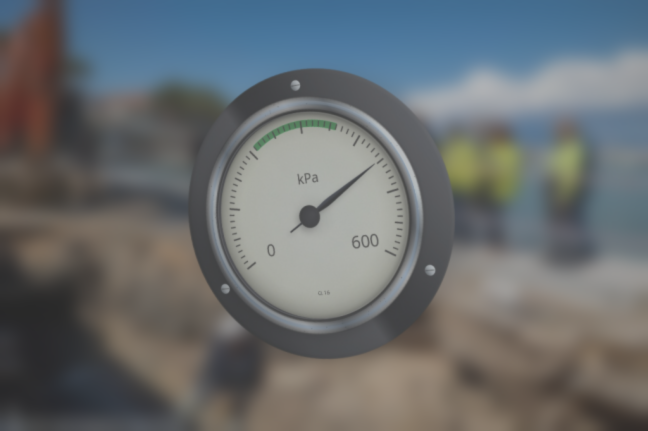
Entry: 450 kPa
